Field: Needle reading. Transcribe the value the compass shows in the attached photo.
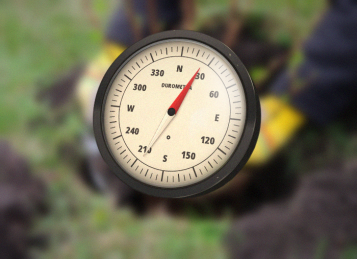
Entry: 25 °
